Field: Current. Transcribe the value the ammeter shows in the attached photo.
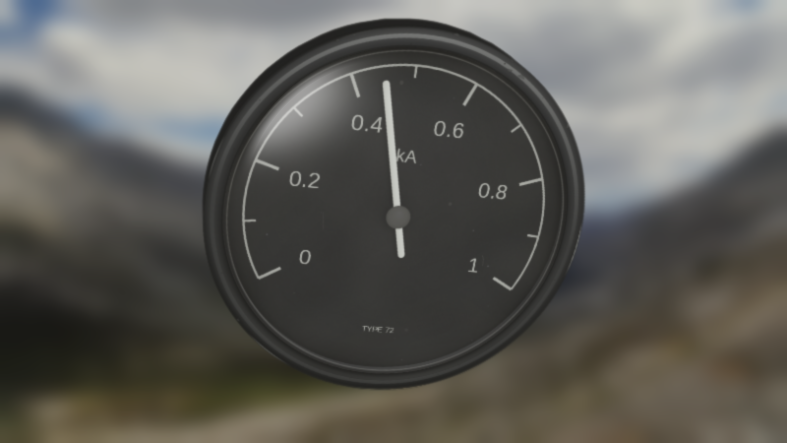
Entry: 0.45 kA
